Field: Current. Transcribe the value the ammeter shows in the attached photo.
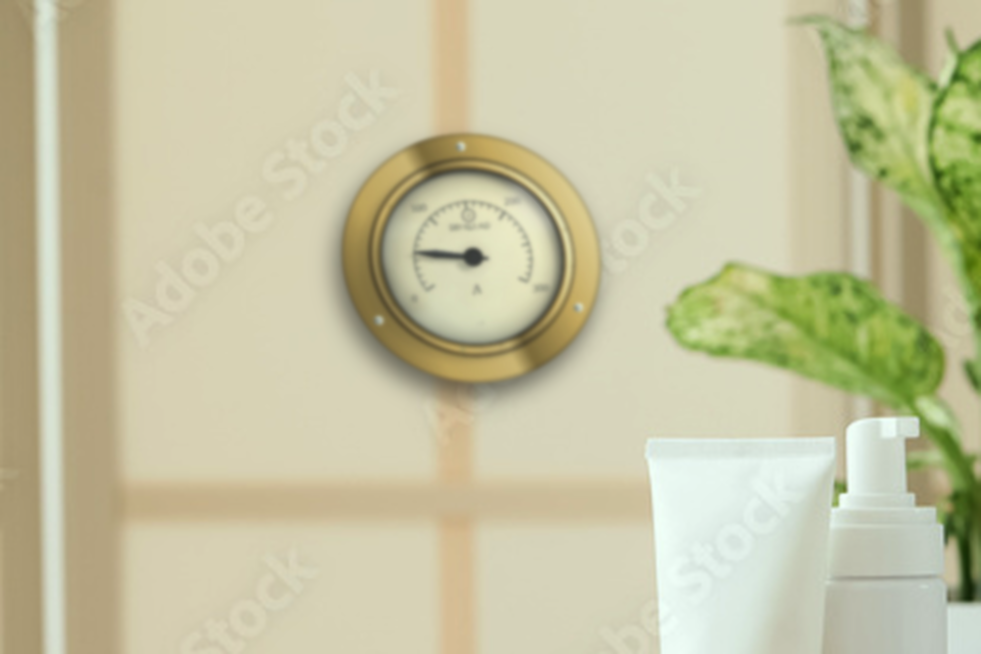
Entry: 50 A
